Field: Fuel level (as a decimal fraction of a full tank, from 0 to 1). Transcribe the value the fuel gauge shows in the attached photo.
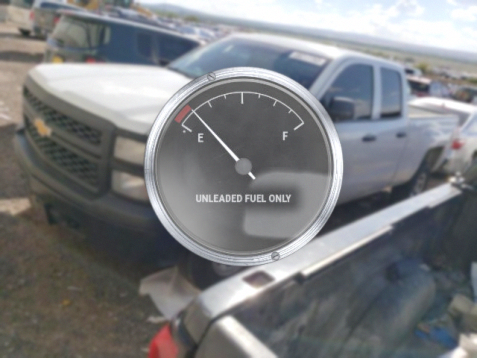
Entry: 0.125
